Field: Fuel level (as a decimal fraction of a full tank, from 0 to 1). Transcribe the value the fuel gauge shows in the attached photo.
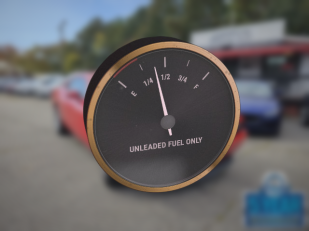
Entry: 0.375
